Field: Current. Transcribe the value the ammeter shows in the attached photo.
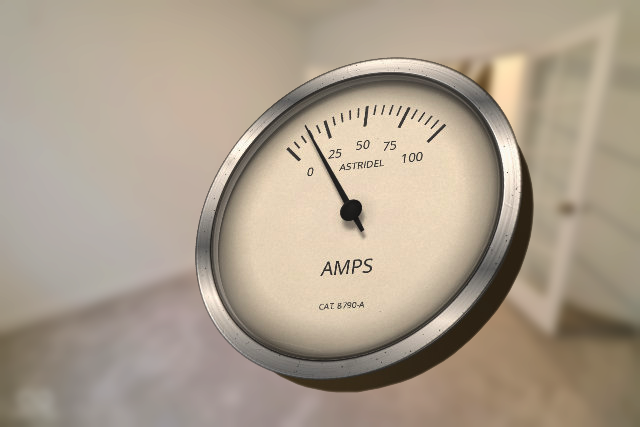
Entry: 15 A
